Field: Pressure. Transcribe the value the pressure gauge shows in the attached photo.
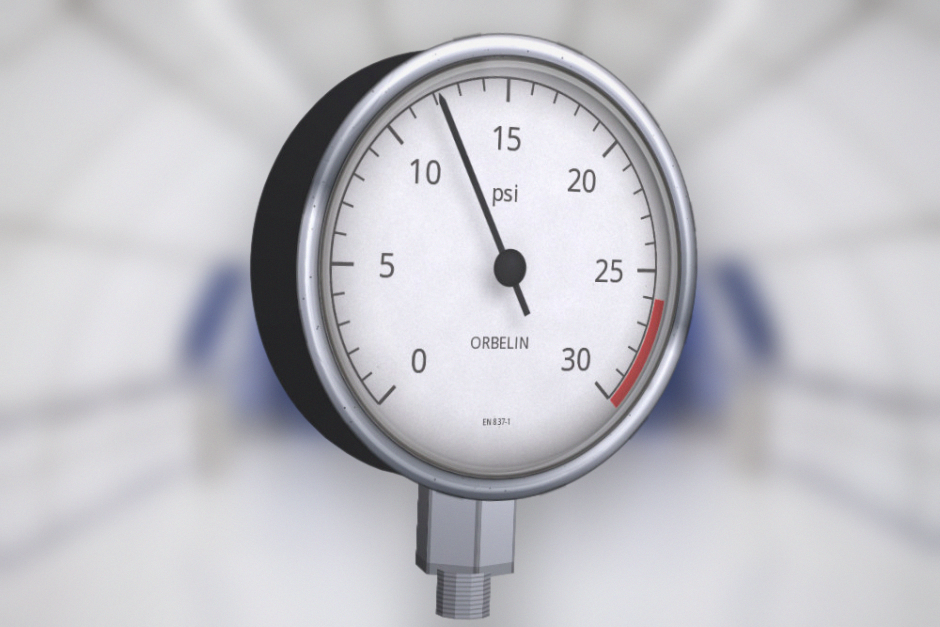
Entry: 12 psi
